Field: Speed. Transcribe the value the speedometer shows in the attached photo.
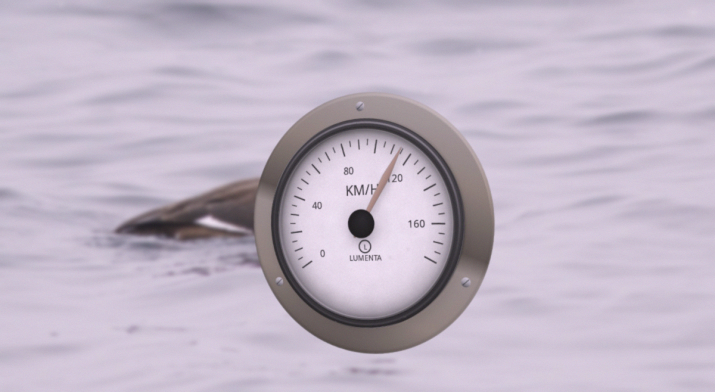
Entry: 115 km/h
